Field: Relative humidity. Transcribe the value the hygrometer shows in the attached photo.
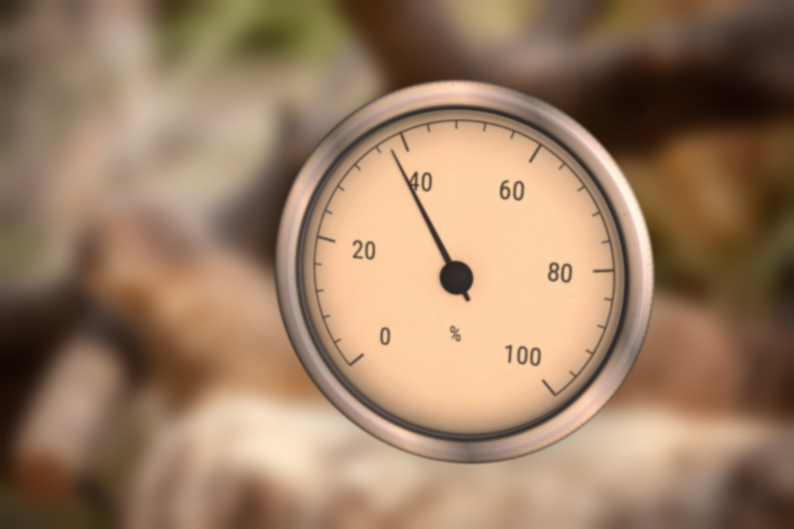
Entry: 38 %
